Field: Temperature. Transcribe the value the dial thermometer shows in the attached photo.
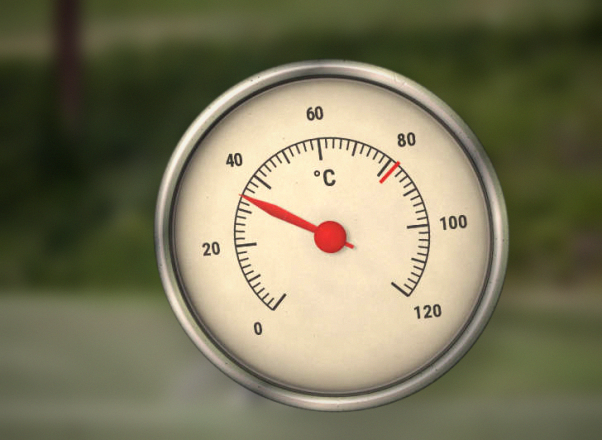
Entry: 34 °C
